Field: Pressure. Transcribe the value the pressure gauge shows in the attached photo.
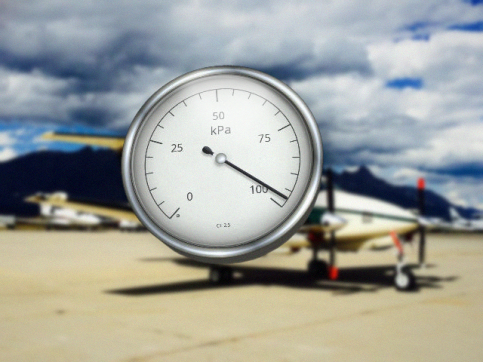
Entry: 97.5 kPa
